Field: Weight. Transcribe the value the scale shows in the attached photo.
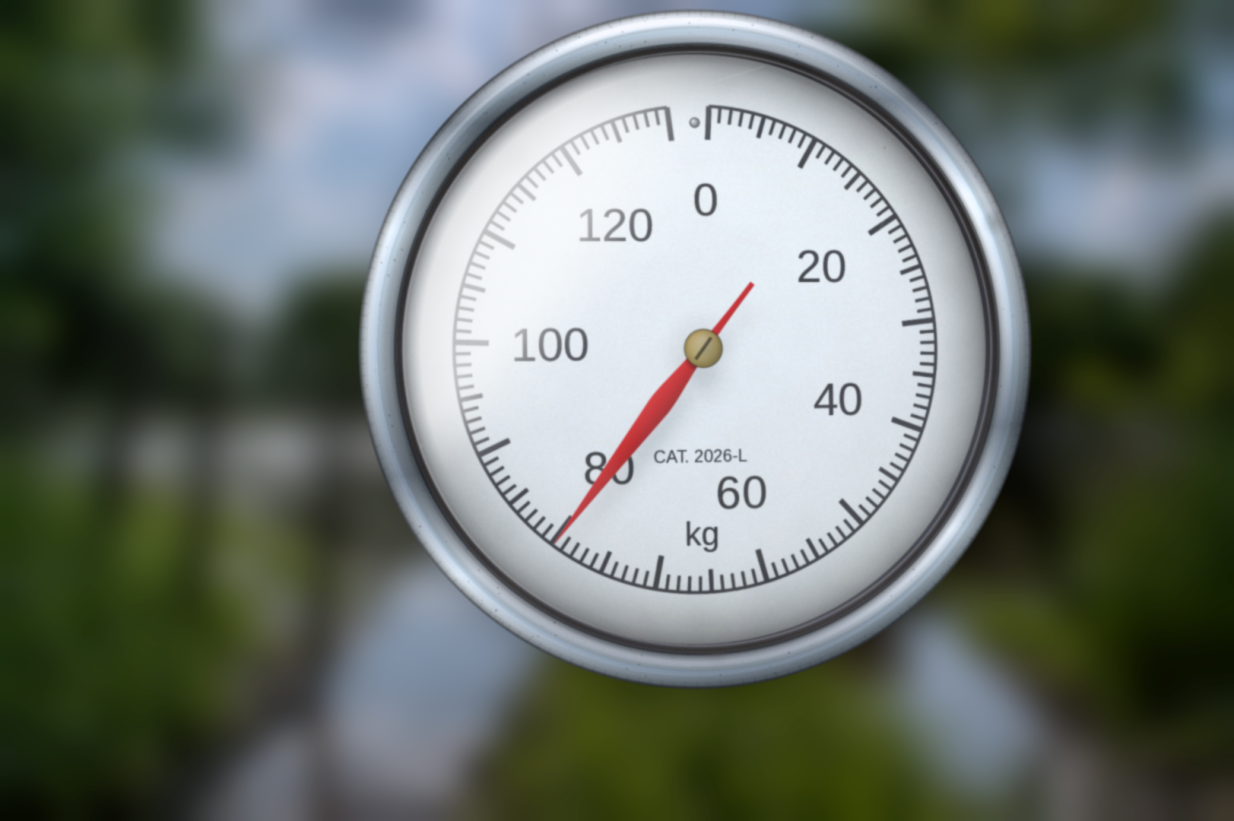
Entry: 80 kg
